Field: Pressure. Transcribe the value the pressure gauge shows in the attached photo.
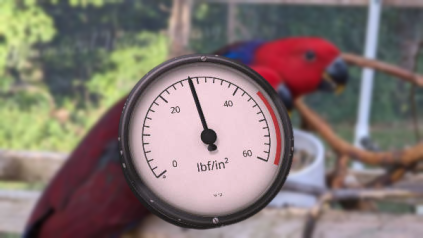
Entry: 28 psi
